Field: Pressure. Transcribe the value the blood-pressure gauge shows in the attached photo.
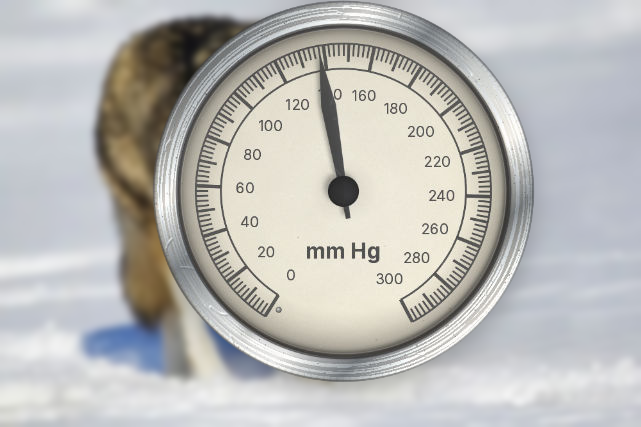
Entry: 138 mmHg
